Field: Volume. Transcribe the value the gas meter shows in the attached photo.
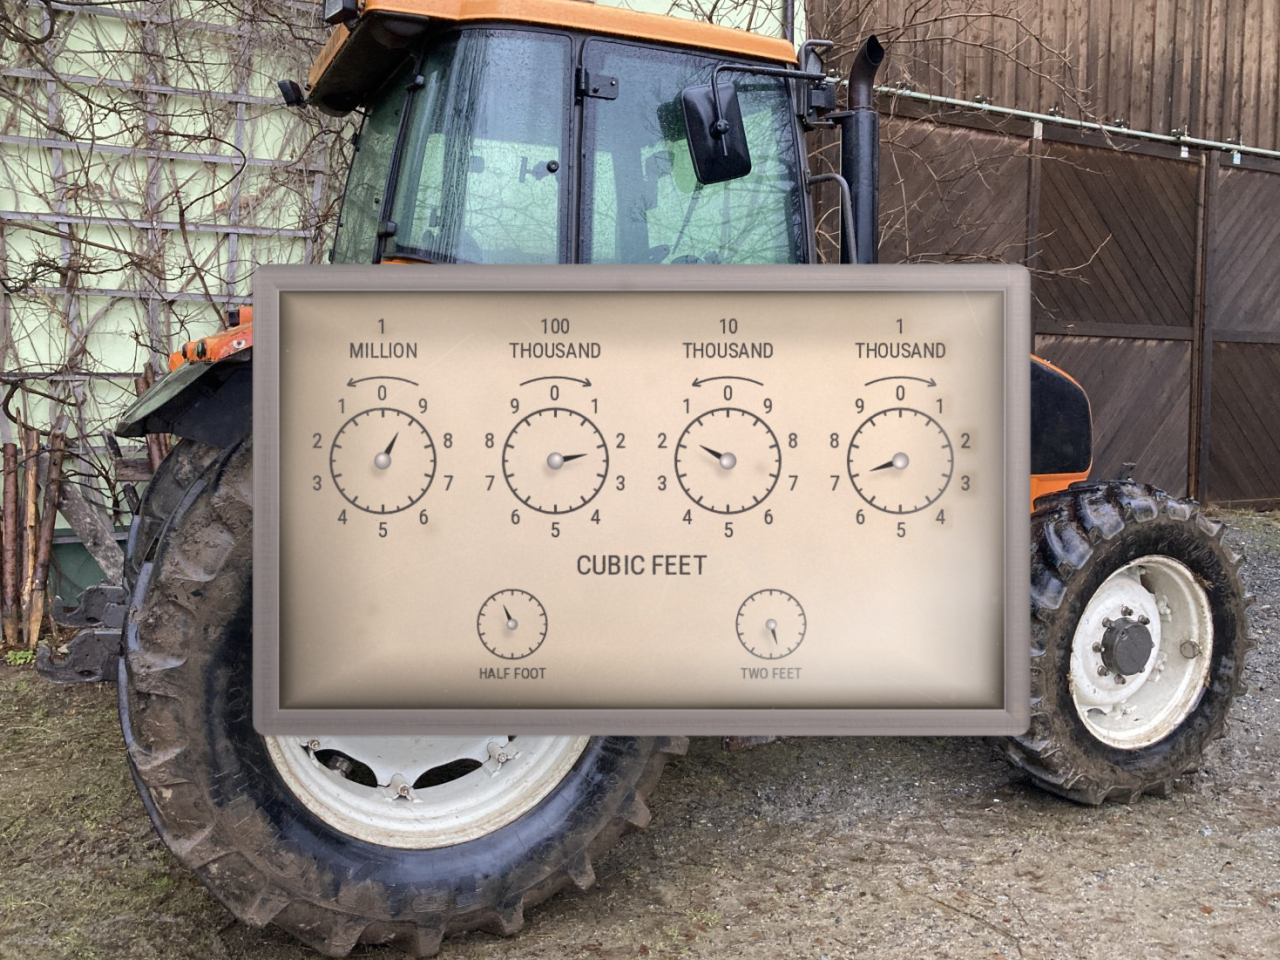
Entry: 921700 ft³
